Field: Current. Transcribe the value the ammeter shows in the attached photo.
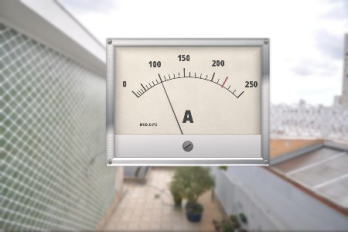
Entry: 100 A
